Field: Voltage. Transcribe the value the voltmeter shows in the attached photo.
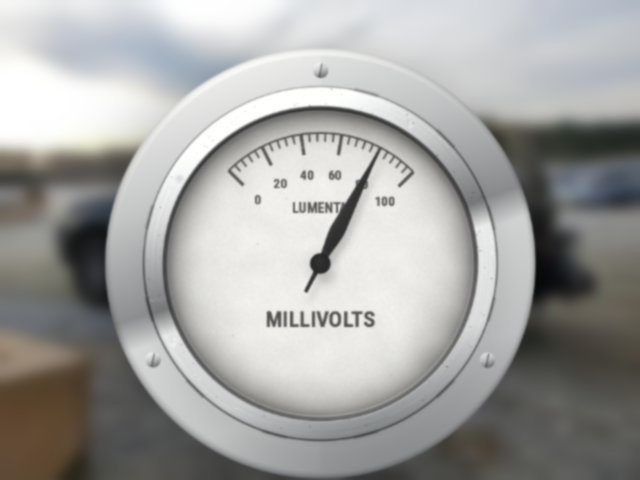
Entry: 80 mV
